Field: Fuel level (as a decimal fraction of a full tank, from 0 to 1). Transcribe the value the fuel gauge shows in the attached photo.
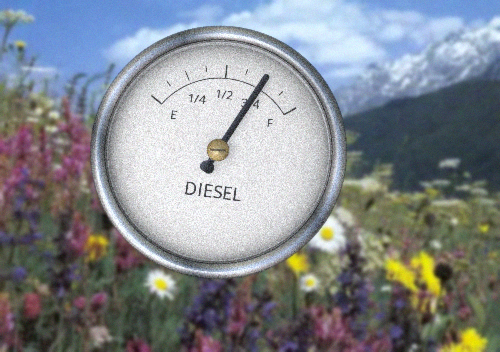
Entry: 0.75
